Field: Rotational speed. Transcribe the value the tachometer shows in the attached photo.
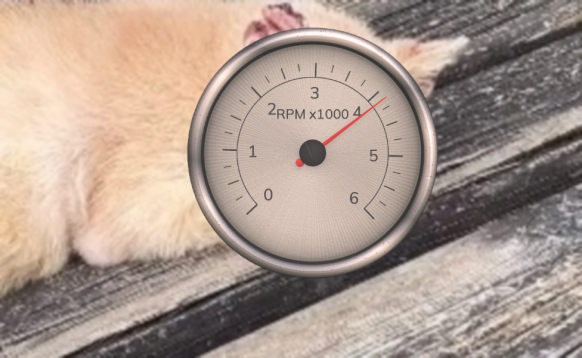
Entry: 4125 rpm
